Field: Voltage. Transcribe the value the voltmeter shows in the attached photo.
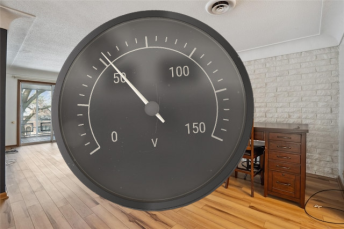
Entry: 52.5 V
